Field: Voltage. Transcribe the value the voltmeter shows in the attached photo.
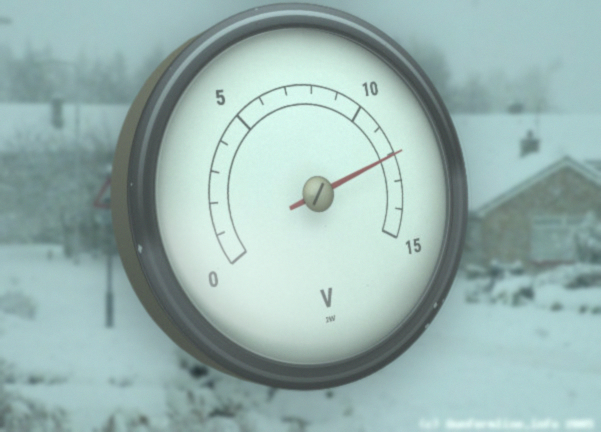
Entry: 12 V
